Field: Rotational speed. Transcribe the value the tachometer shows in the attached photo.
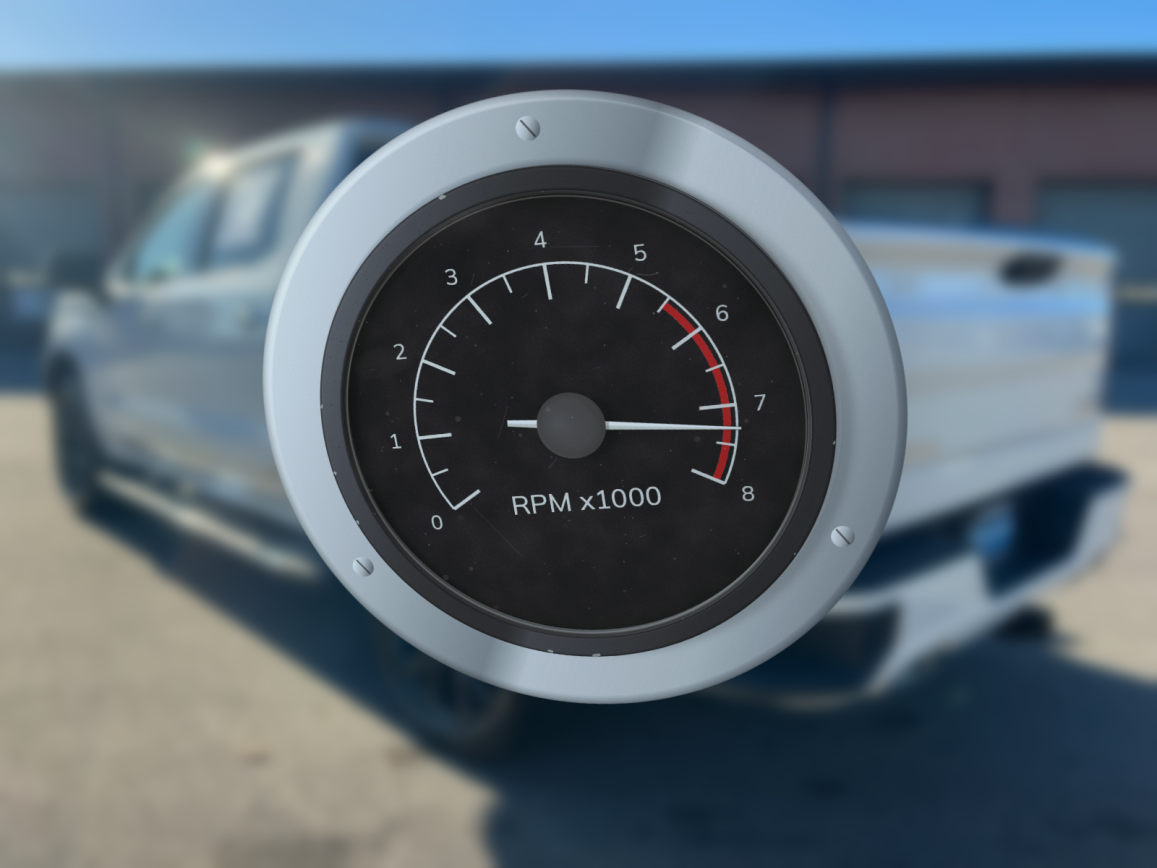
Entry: 7250 rpm
